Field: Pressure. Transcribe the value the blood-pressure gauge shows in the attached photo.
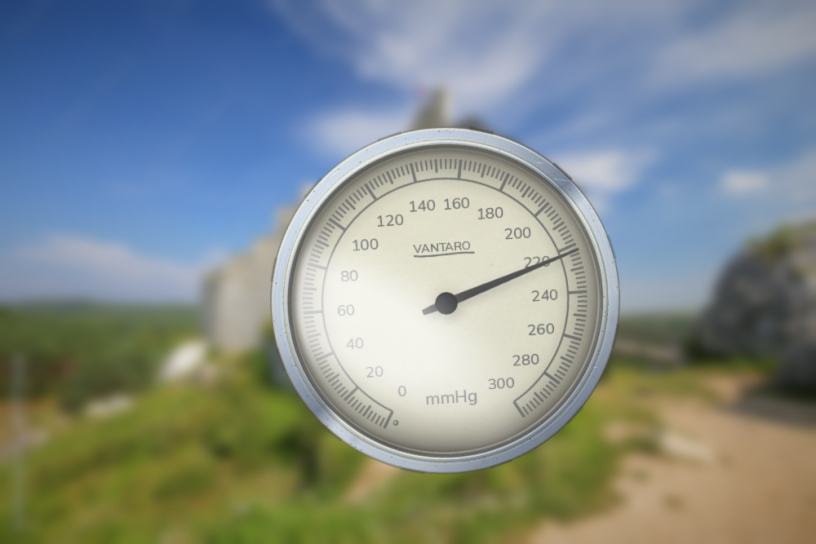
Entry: 222 mmHg
